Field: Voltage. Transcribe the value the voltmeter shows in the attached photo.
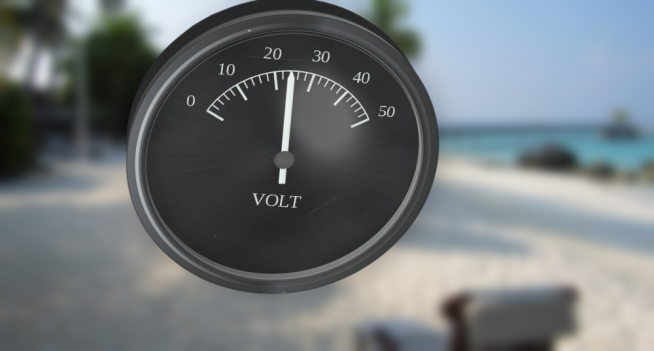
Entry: 24 V
